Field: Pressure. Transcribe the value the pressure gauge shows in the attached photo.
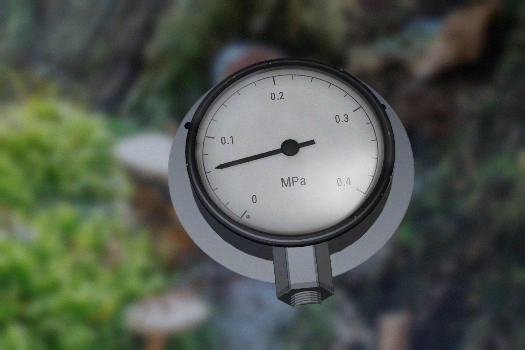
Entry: 0.06 MPa
